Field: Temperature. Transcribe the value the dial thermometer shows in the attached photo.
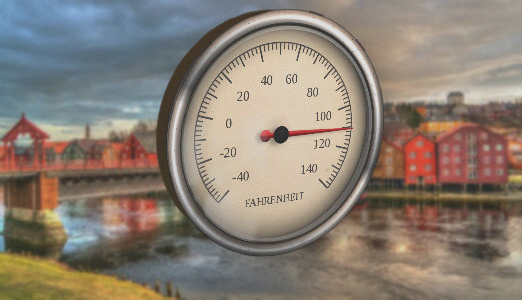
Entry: 110 °F
